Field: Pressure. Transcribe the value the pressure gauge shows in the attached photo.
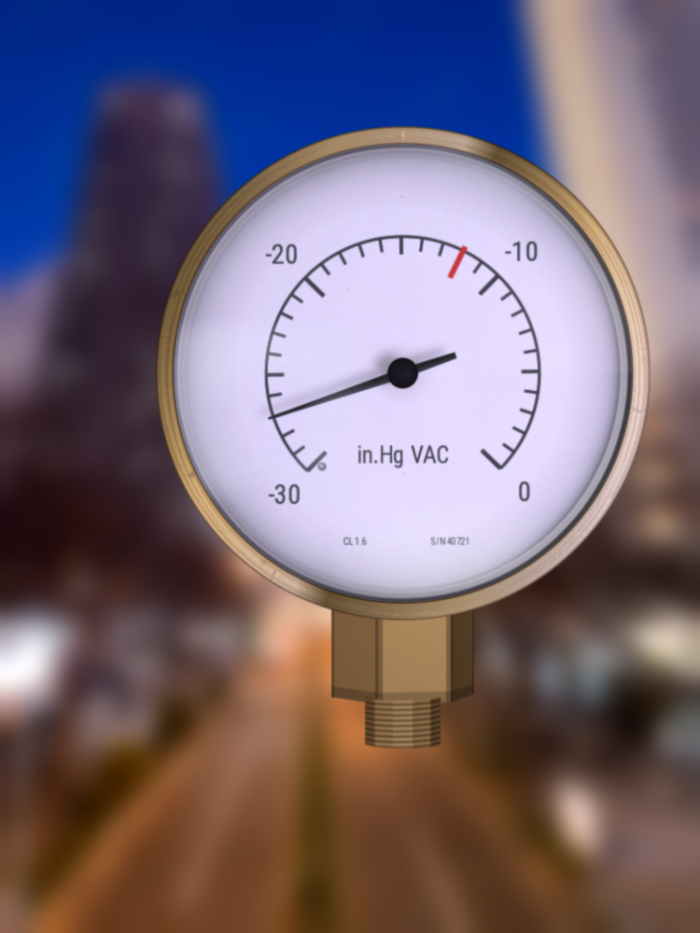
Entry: -27 inHg
